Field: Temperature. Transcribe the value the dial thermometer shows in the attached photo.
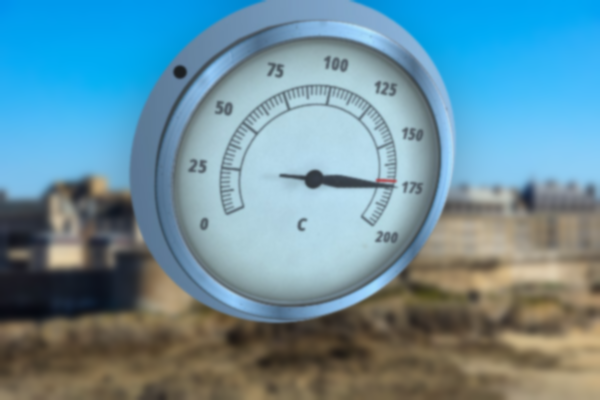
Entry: 175 °C
